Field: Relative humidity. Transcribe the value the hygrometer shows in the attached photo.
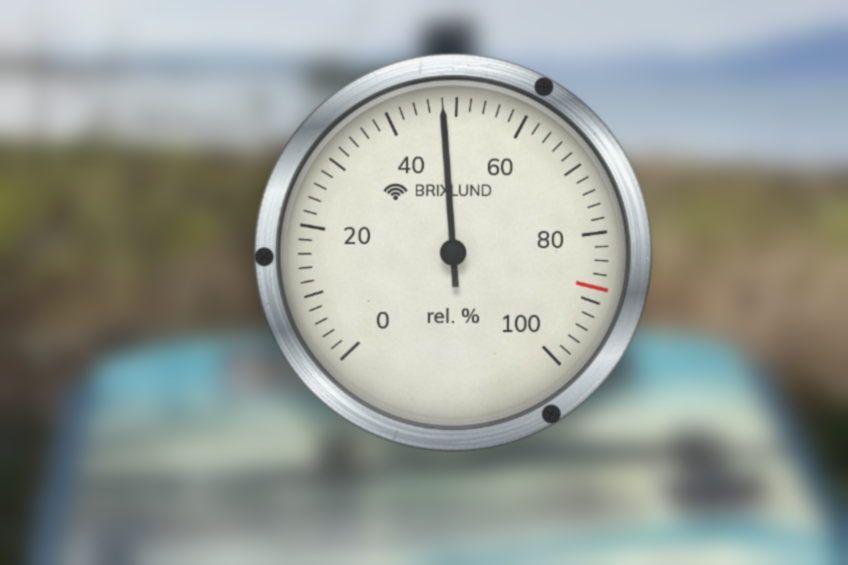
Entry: 48 %
